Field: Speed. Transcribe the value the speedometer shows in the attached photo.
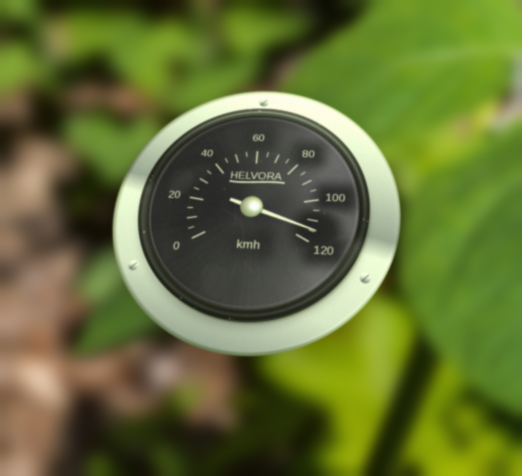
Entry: 115 km/h
